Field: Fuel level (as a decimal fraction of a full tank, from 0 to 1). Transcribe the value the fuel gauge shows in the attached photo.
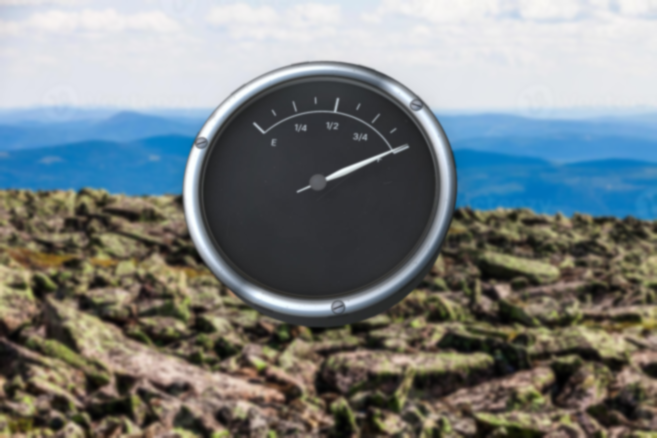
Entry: 1
